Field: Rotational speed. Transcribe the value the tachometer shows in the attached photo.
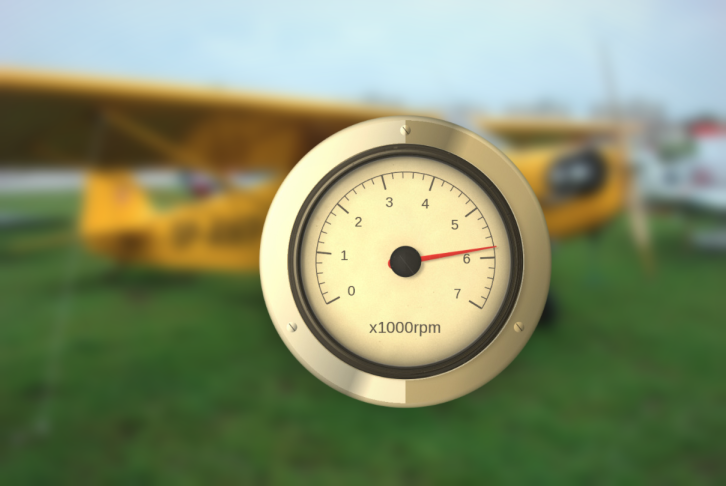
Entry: 5800 rpm
